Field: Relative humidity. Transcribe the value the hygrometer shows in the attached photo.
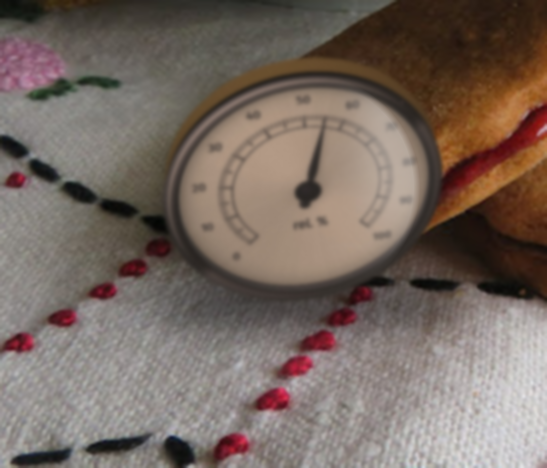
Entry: 55 %
